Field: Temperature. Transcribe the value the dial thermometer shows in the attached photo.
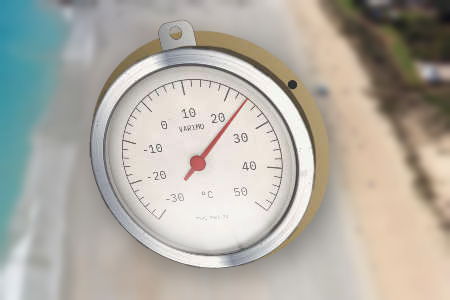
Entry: 24 °C
